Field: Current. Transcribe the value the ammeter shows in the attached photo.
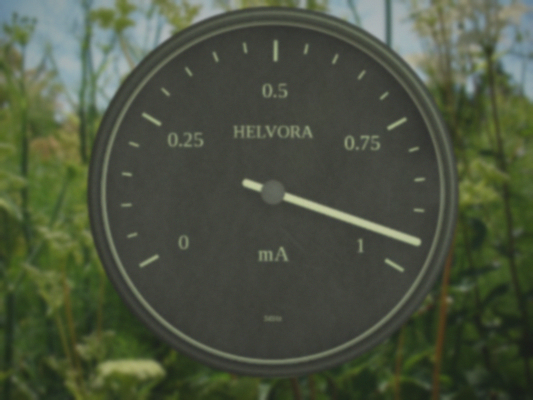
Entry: 0.95 mA
